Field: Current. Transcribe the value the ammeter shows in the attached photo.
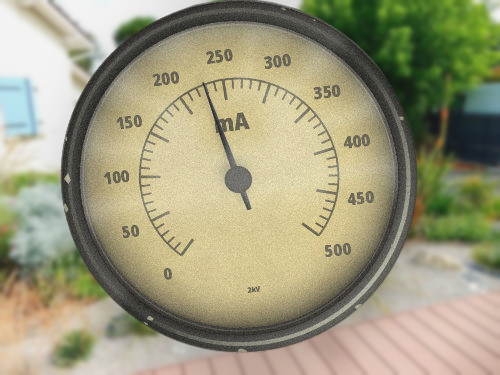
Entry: 230 mA
